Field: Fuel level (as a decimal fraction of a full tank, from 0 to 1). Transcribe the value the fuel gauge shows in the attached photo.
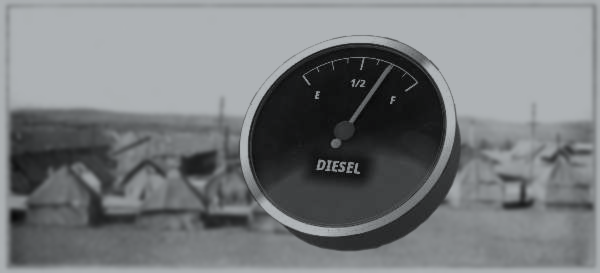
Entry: 0.75
